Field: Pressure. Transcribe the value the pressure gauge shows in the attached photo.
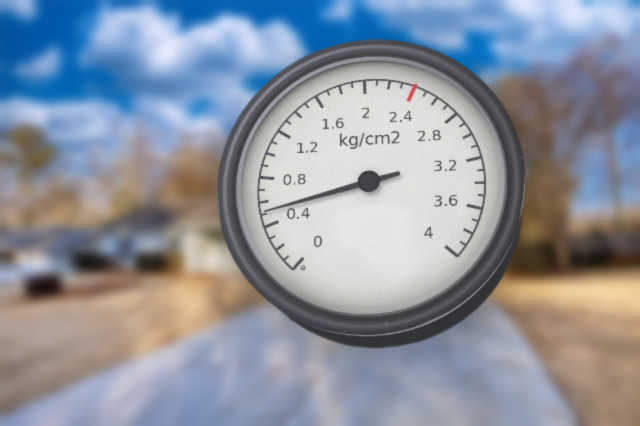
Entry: 0.5 kg/cm²
